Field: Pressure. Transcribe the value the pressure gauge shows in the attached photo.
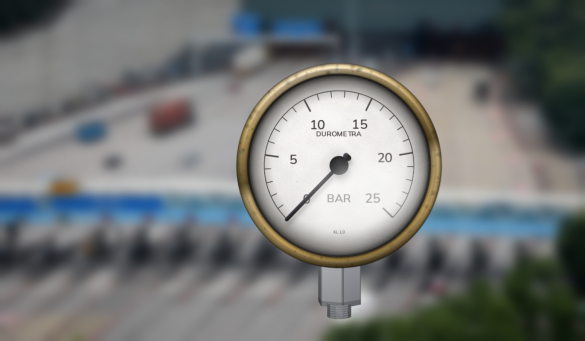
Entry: 0 bar
